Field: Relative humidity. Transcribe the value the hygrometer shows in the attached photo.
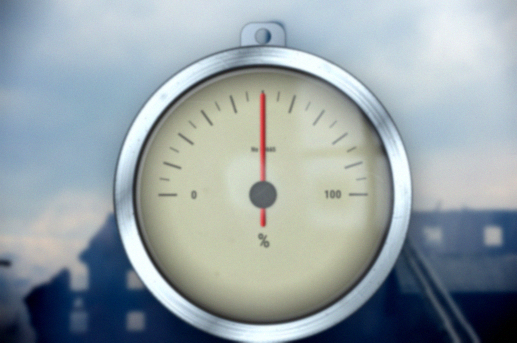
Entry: 50 %
